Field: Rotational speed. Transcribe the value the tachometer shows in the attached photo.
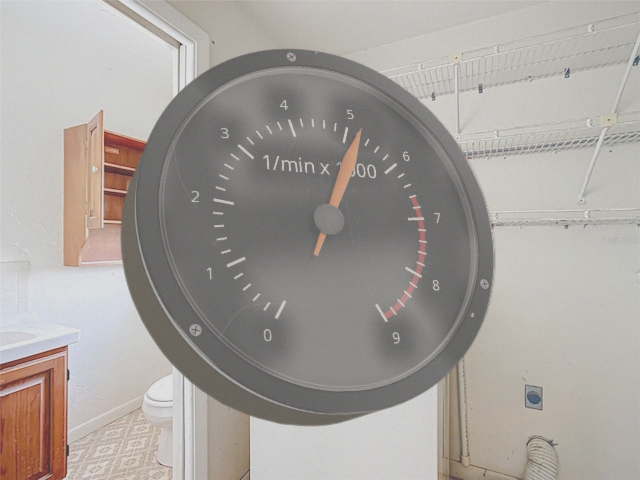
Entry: 5200 rpm
